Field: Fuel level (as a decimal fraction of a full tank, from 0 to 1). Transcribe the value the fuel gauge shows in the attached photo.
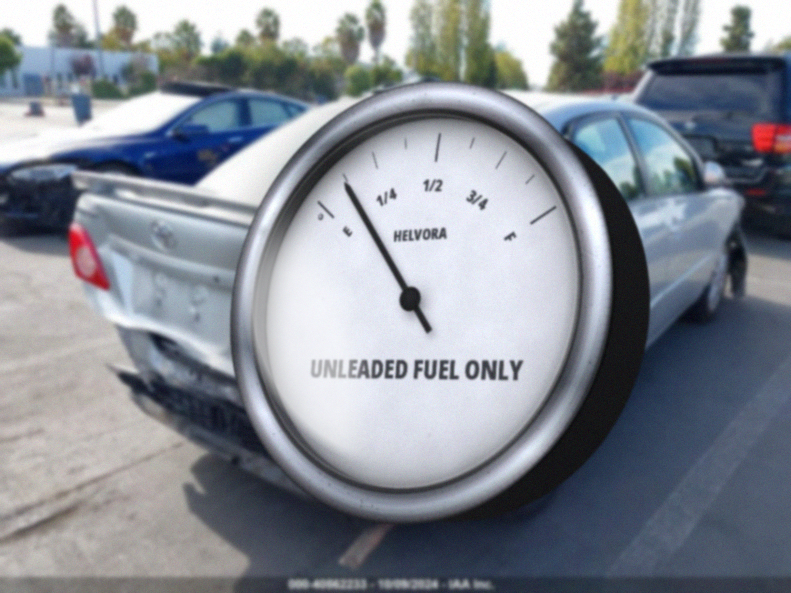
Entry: 0.125
